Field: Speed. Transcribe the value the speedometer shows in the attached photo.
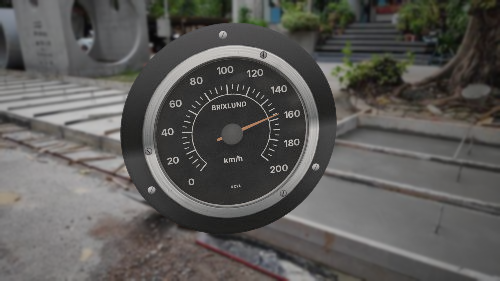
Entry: 155 km/h
